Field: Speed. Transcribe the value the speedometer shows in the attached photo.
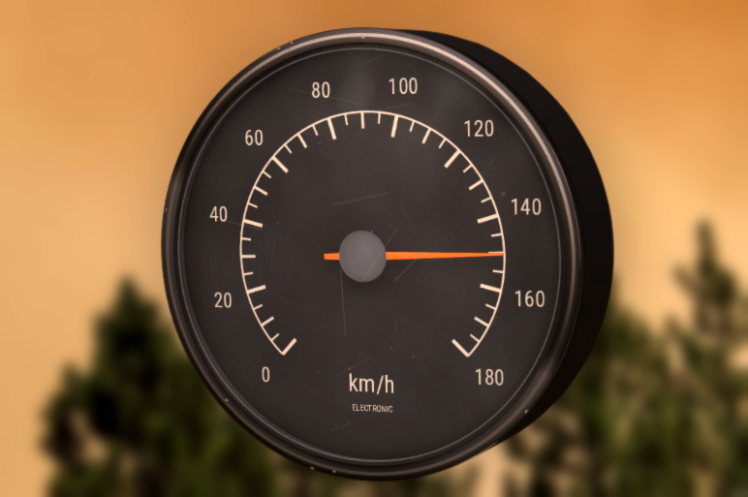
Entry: 150 km/h
